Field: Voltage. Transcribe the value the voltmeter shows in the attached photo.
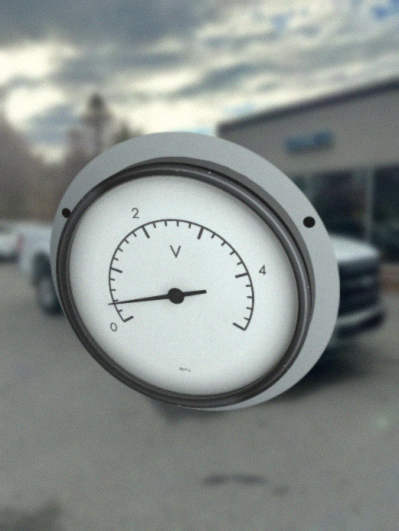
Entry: 0.4 V
